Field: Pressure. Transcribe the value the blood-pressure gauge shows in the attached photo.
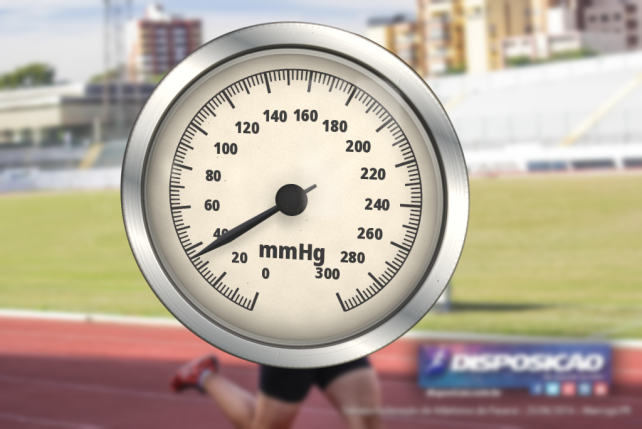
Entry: 36 mmHg
